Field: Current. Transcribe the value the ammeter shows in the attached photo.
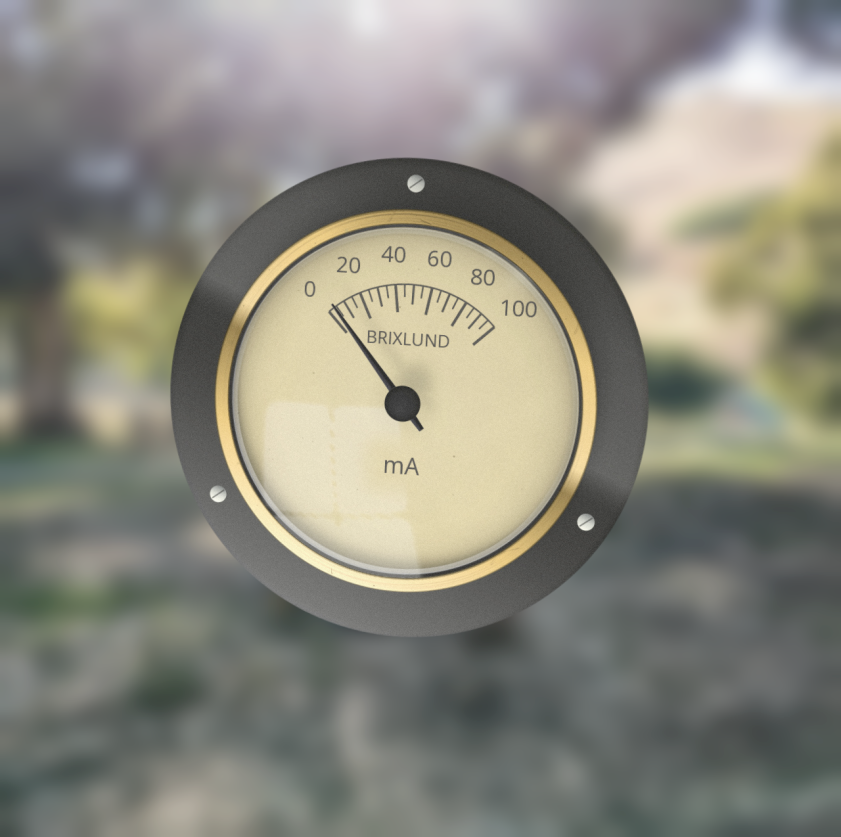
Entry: 5 mA
